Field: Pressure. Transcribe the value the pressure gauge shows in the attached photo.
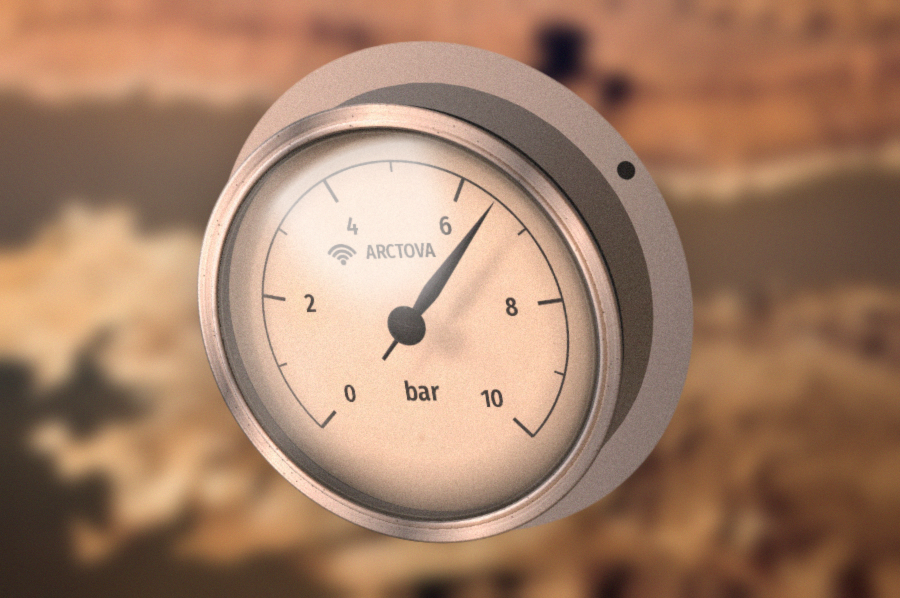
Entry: 6.5 bar
